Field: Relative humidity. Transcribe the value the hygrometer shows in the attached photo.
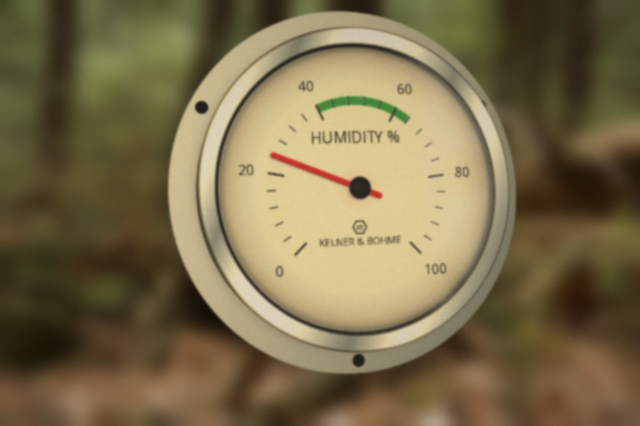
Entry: 24 %
